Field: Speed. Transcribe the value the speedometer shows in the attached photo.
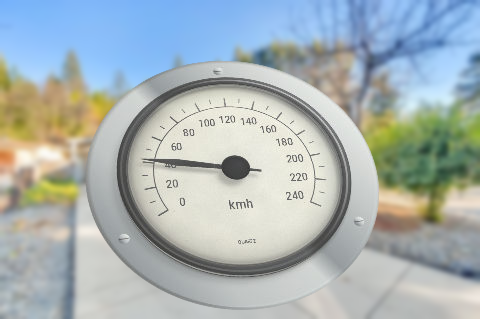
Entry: 40 km/h
